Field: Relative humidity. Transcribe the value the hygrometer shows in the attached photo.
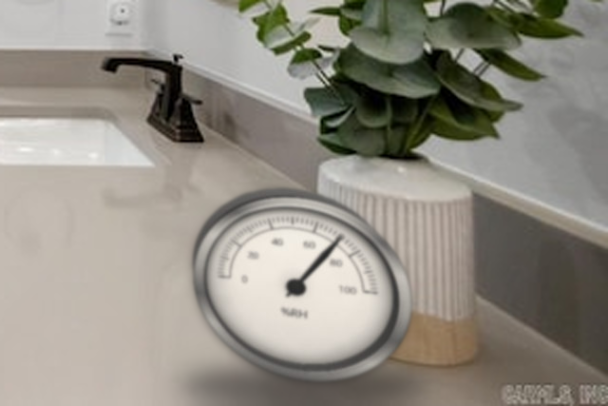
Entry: 70 %
